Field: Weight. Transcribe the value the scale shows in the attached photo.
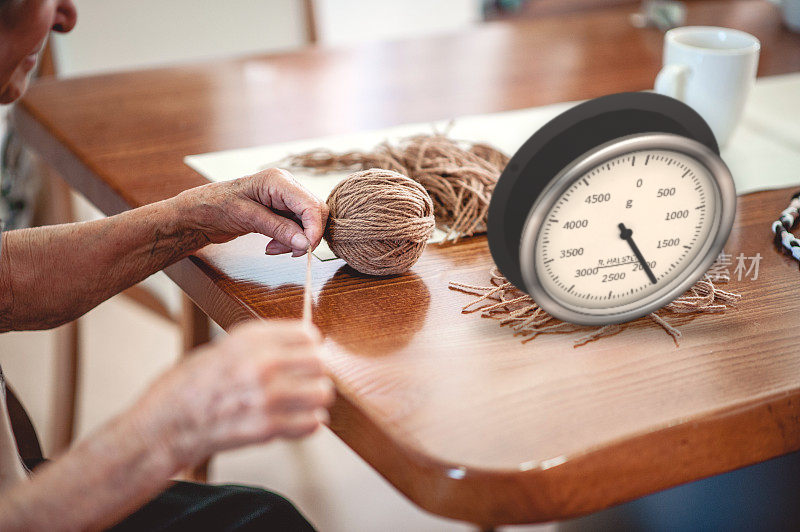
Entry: 2000 g
